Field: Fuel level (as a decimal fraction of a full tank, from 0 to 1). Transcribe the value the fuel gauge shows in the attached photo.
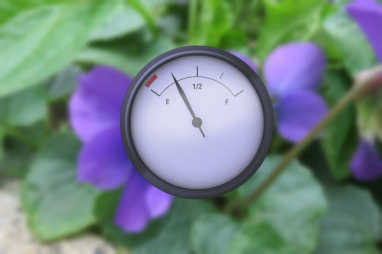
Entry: 0.25
